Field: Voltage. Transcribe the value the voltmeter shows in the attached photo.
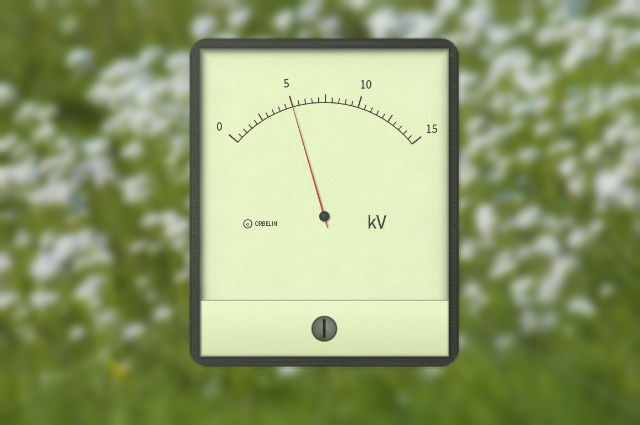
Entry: 5 kV
